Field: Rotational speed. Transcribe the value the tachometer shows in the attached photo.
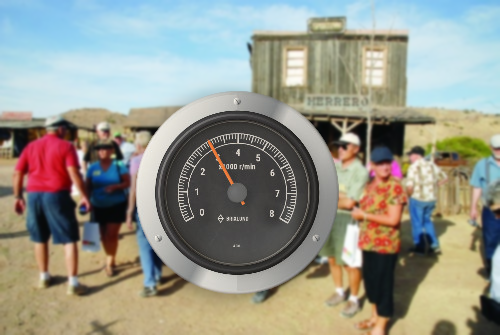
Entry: 3000 rpm
